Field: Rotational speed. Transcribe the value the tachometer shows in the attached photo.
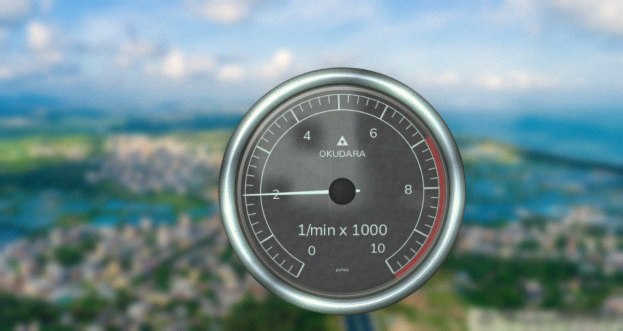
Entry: 2000 rpm
